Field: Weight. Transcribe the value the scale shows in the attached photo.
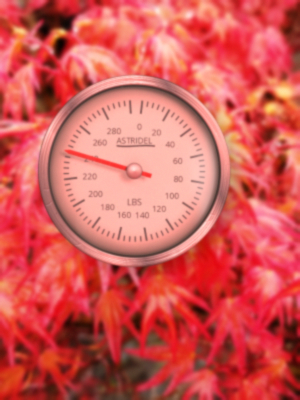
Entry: 240 lb
